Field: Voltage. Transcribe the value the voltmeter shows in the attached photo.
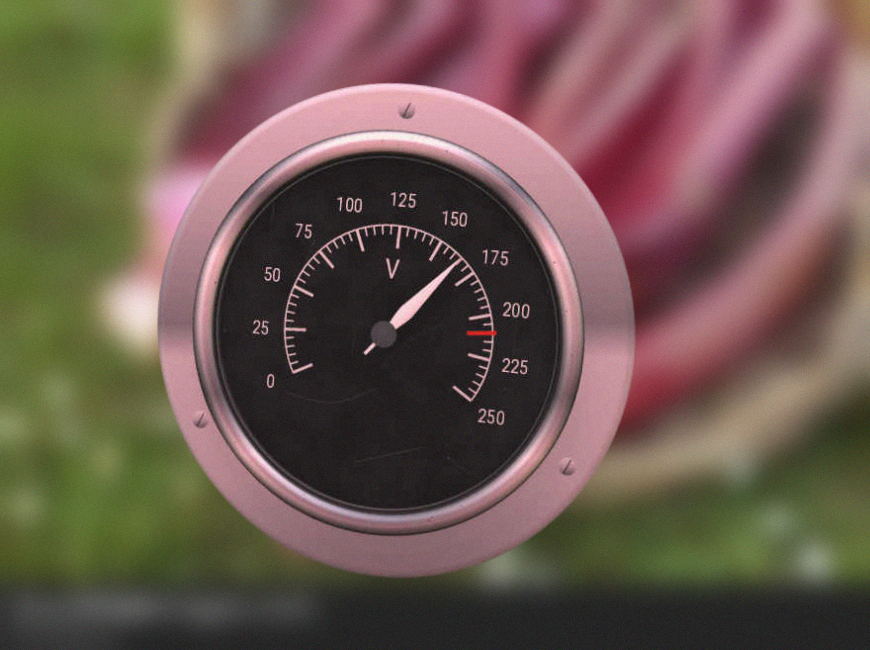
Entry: 165 V
